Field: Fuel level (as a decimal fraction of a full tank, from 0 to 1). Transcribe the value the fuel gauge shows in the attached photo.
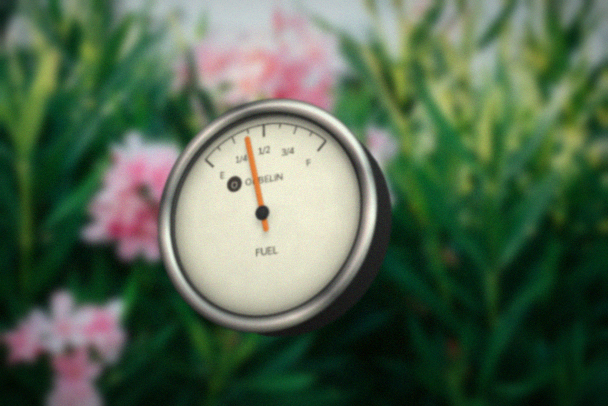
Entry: 0.375
